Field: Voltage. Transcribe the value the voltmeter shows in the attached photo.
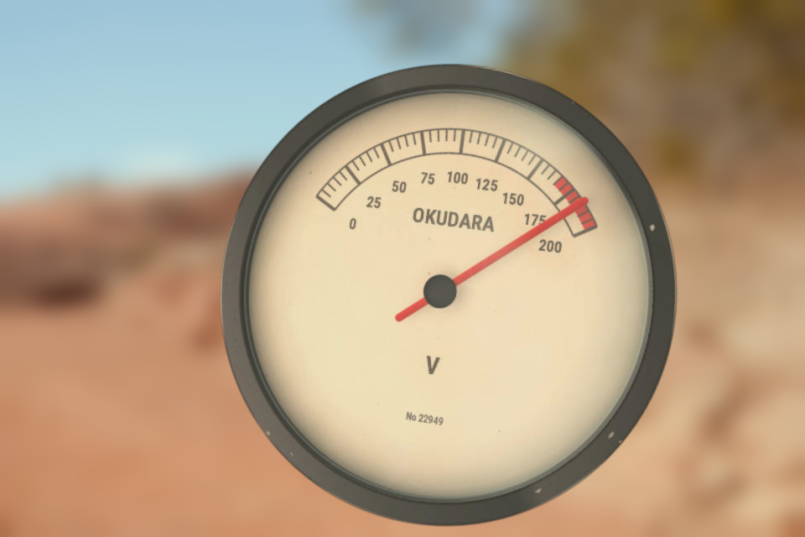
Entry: 185 V
